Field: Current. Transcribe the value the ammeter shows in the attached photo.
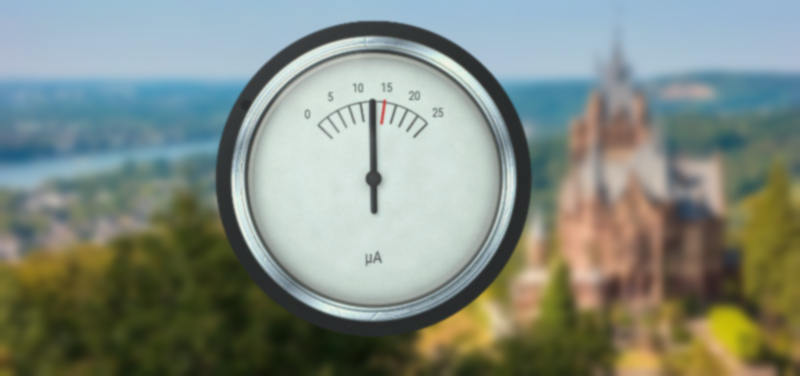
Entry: 12.5 µA
